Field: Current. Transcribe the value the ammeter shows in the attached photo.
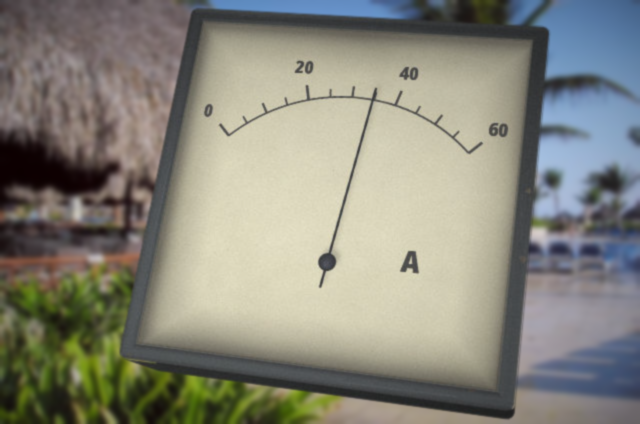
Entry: 35 A
